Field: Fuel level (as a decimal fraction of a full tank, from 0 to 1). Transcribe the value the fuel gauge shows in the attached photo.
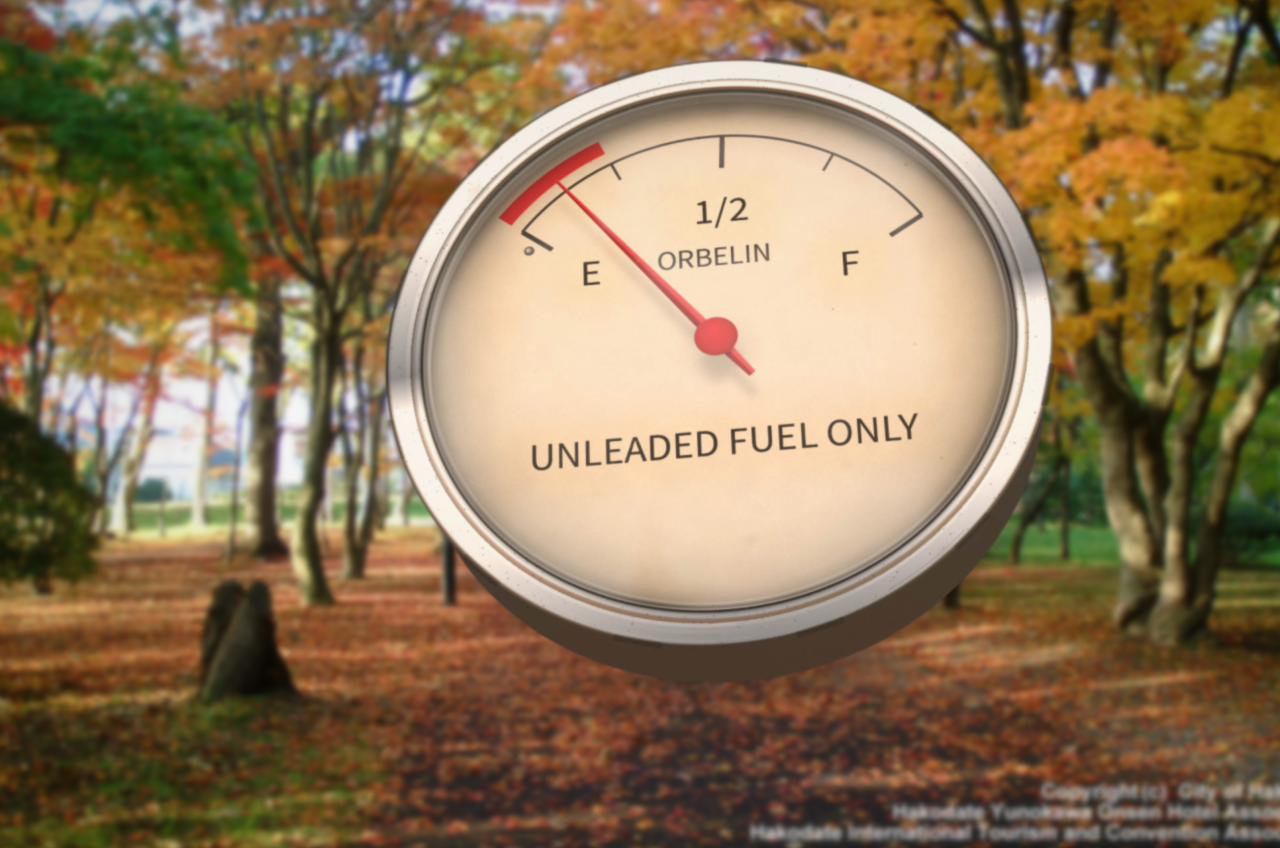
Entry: 0.125
